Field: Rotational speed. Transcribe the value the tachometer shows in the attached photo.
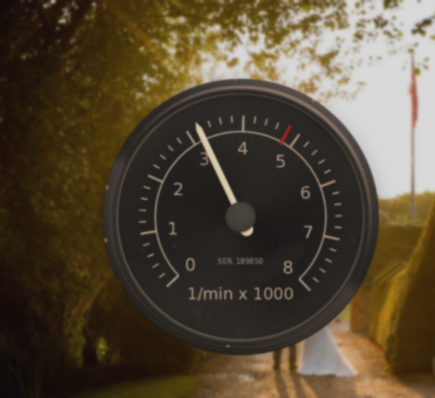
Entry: 3200 rpm
